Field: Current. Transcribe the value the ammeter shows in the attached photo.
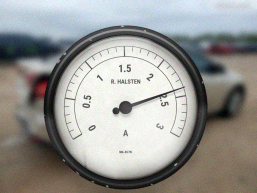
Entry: 2.4 A
